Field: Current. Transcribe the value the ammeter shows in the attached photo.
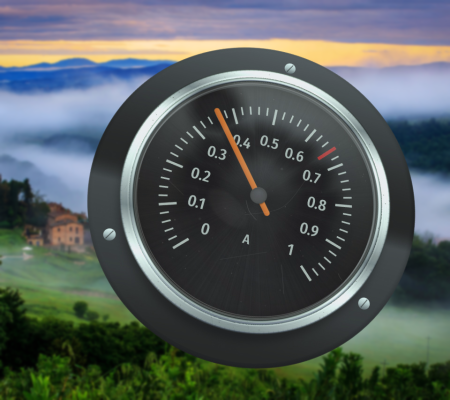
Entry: 0.36 A
